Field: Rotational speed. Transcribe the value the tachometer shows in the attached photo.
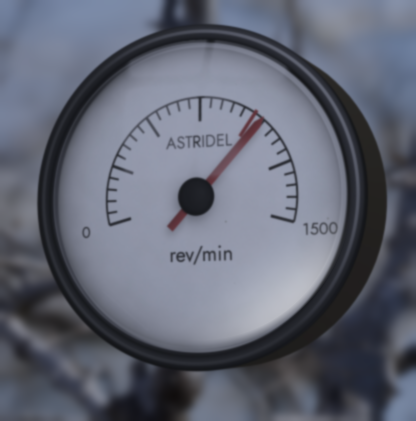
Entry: 1050 rpm
